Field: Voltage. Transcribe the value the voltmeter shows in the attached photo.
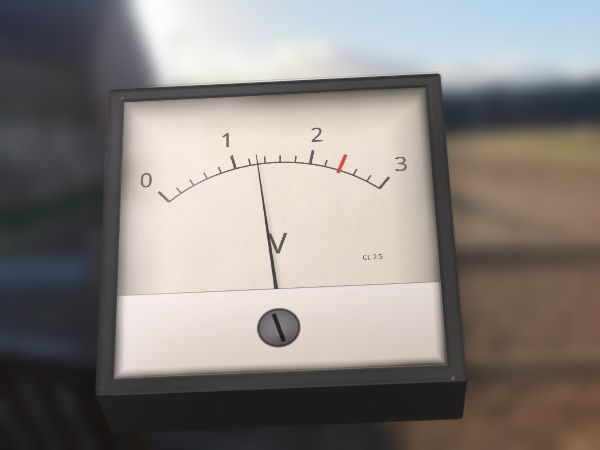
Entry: 1.3 V
